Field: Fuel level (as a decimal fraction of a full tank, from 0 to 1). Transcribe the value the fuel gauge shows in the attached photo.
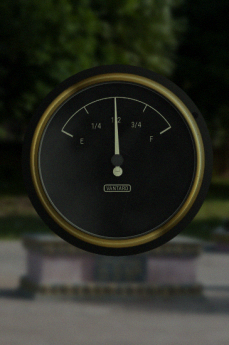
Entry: 0.5
